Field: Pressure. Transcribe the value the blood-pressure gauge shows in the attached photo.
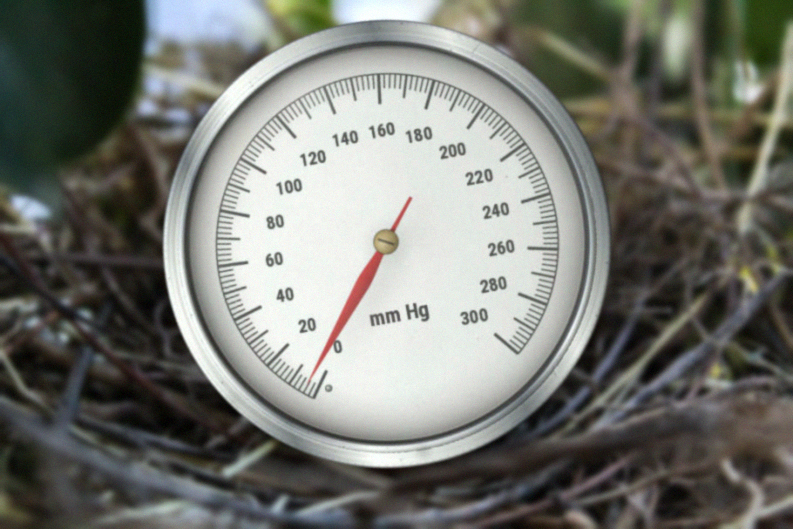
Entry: 4 mmHg
